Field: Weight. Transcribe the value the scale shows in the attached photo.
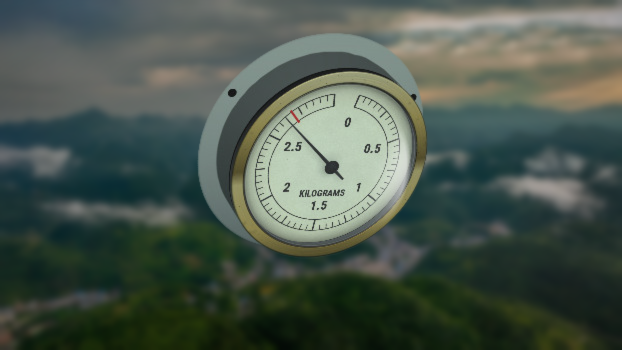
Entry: 2.65 kg
